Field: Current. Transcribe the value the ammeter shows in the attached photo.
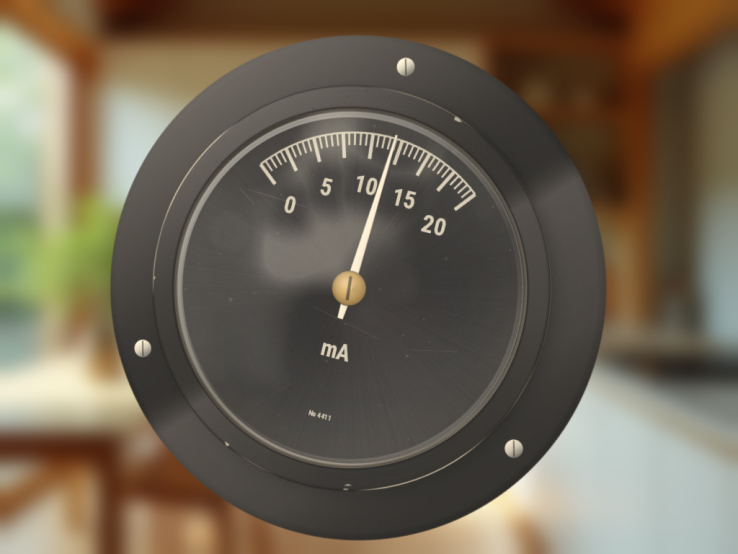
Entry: 12 mA
